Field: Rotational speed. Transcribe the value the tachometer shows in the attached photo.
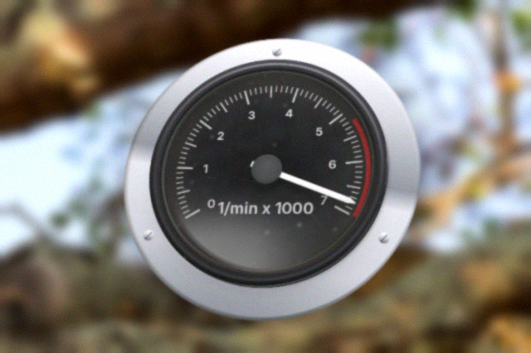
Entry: 6800 rpm
